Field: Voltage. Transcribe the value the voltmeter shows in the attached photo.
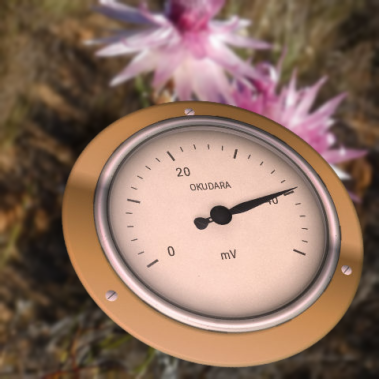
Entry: 40 mV
